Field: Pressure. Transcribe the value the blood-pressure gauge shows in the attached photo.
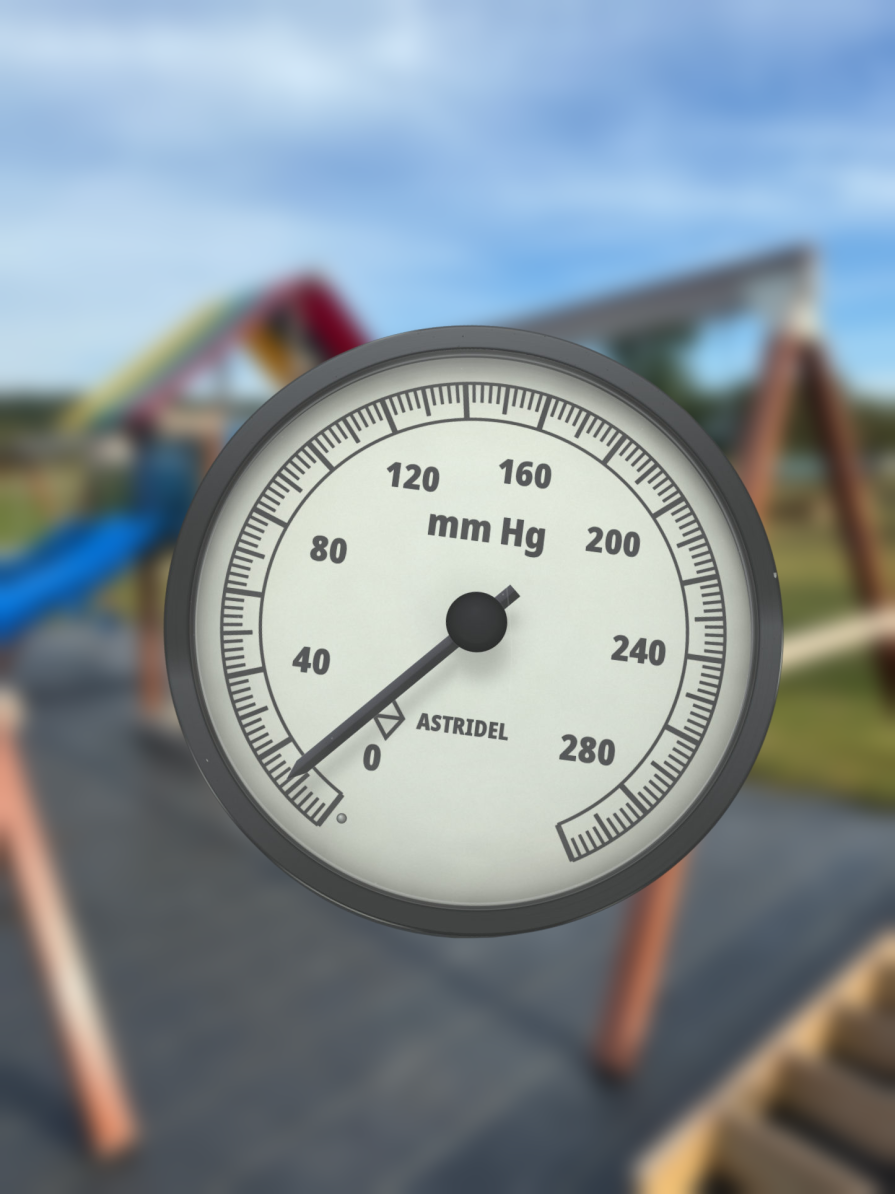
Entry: 12 mmHg
